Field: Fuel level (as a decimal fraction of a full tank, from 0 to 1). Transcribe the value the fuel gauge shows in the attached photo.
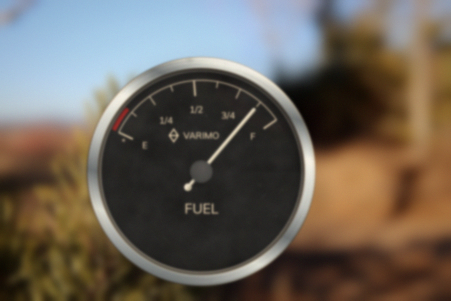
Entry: 0.875
